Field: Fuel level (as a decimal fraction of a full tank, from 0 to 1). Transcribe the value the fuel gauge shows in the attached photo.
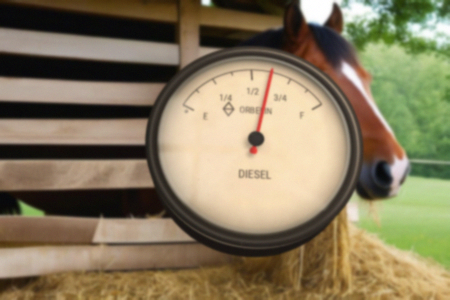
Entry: 0.625
